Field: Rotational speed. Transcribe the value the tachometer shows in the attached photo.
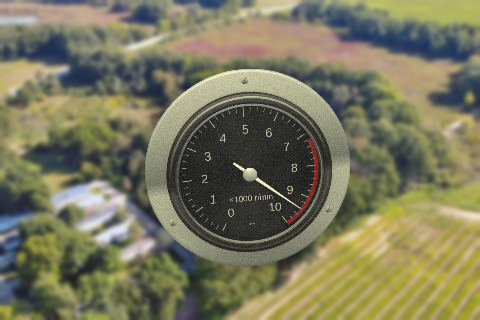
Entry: 9400 rpm
